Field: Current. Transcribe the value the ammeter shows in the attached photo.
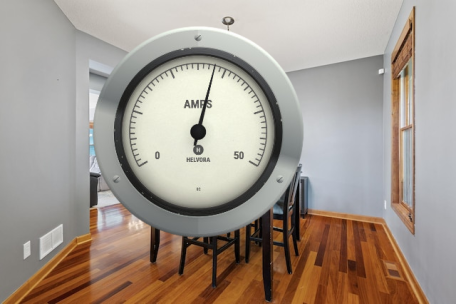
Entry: 28 A
